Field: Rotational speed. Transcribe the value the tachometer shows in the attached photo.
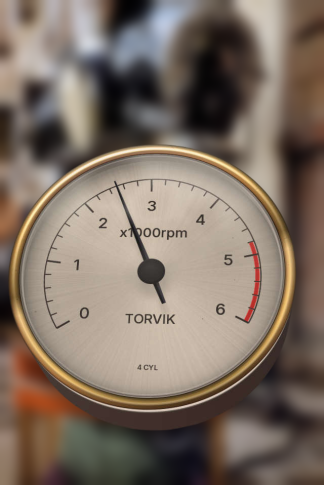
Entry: 2500 rpm
